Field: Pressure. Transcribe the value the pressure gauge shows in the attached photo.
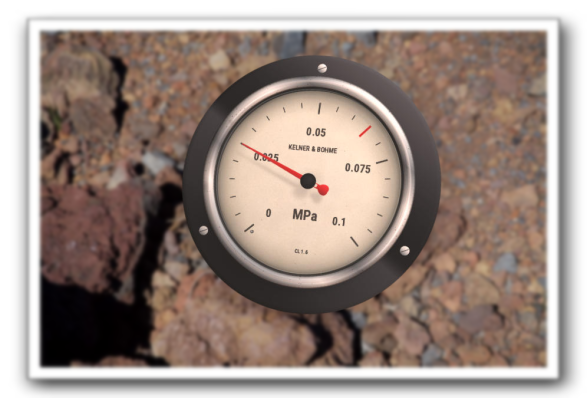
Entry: 0.025 MPa
